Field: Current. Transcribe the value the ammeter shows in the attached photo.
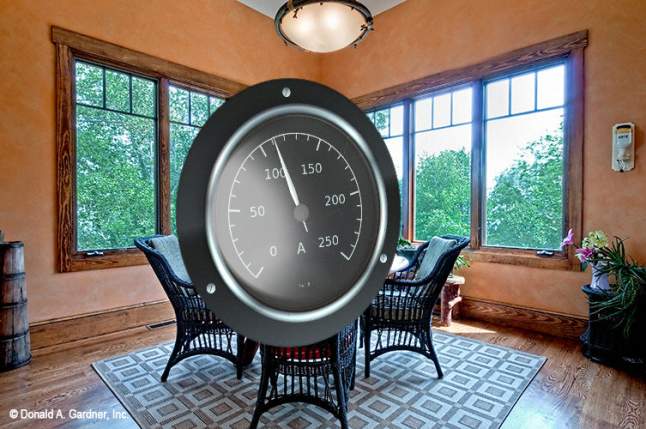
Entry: 110 A
